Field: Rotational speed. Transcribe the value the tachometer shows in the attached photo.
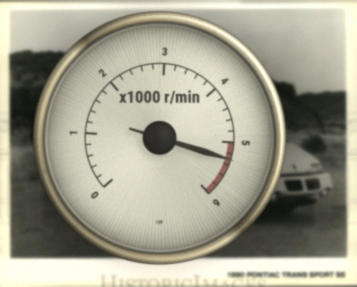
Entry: 5300 rpm
